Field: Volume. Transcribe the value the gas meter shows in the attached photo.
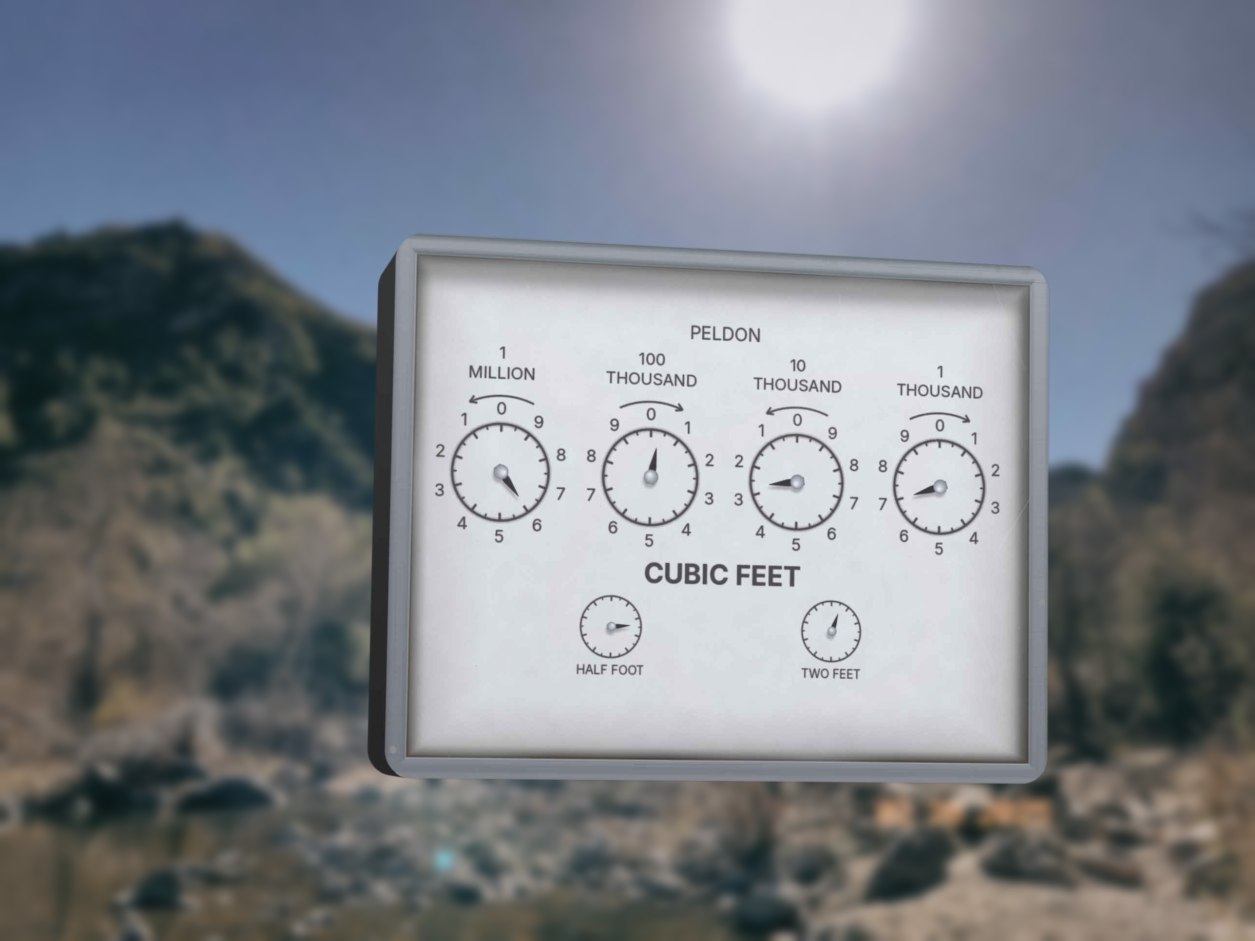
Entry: 602700 ft³
